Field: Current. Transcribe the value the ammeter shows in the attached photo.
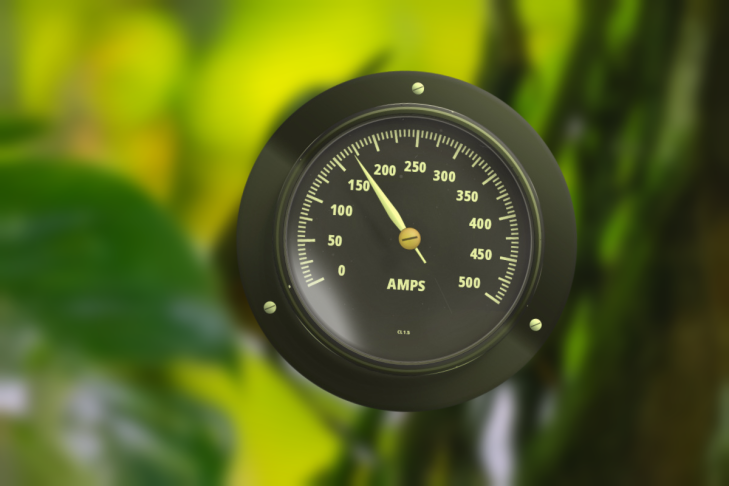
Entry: 170 A
